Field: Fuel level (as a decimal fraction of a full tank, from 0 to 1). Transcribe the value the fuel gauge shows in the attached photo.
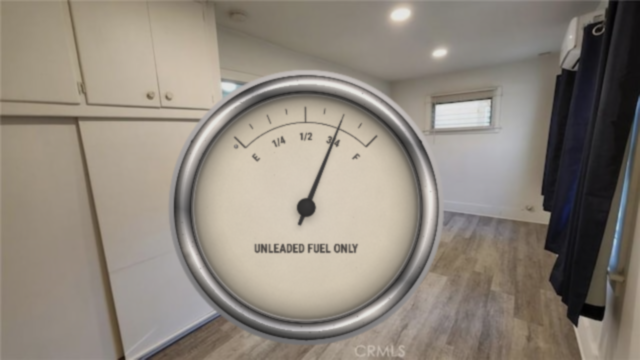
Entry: 0.75
